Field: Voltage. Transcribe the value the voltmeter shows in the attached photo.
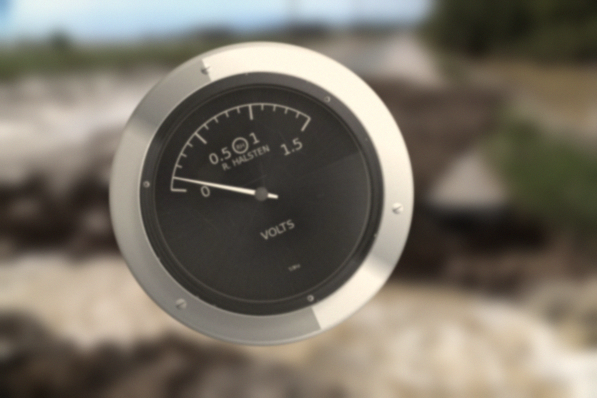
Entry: 0.1 V
